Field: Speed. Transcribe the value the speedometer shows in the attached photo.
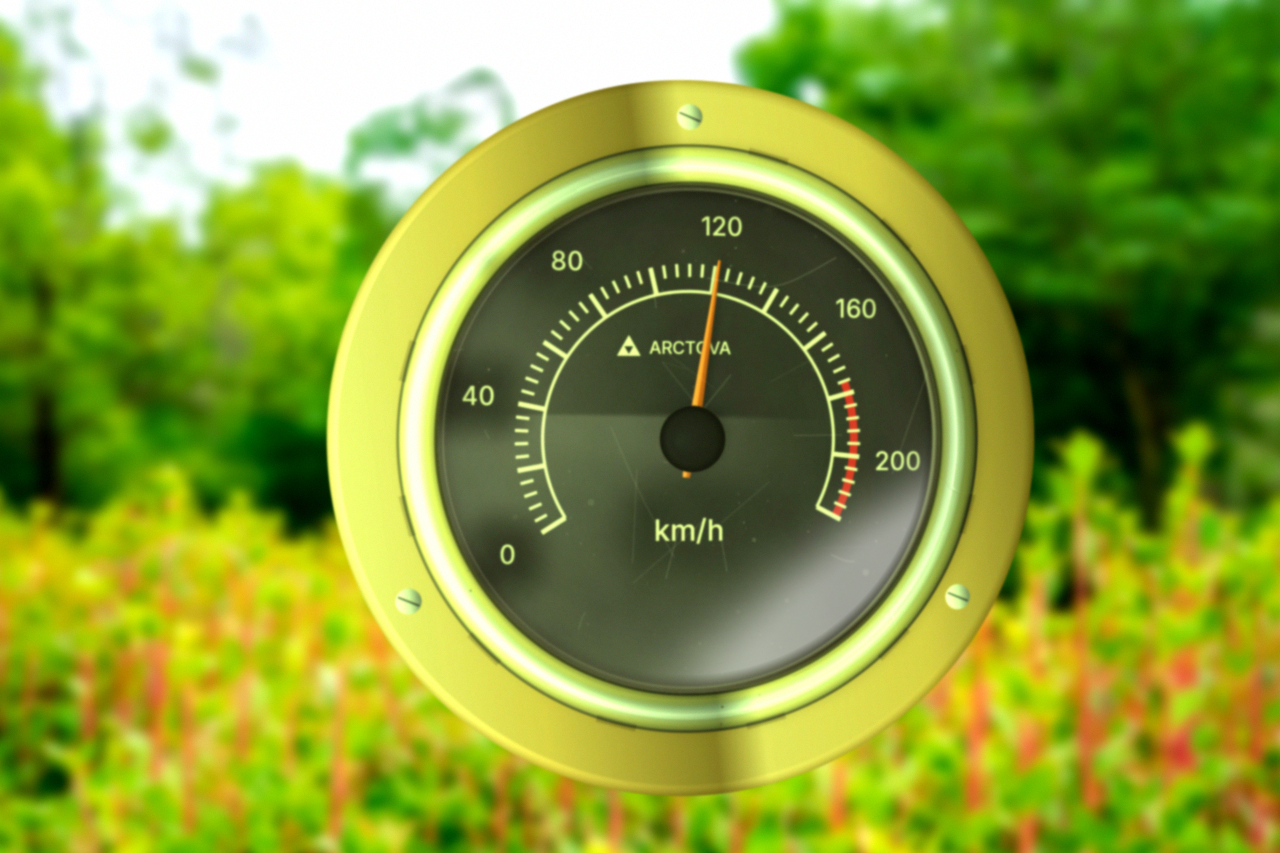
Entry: 120 km/h
